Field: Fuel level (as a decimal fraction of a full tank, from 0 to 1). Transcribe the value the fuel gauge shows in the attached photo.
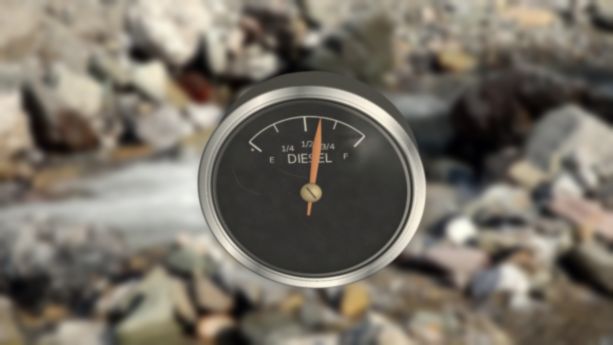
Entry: 0.625
